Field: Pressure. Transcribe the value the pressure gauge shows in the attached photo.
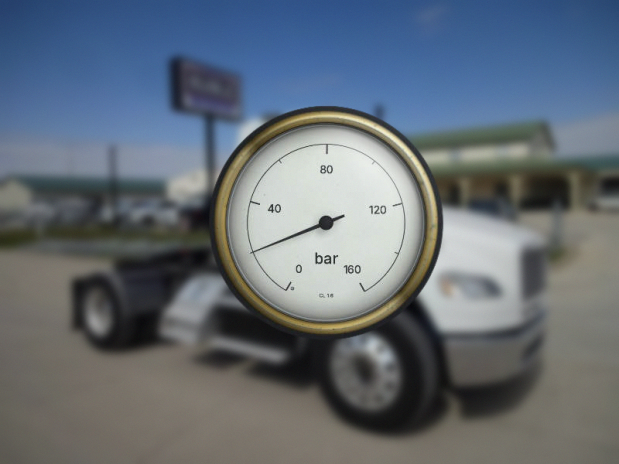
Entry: 20 bar
